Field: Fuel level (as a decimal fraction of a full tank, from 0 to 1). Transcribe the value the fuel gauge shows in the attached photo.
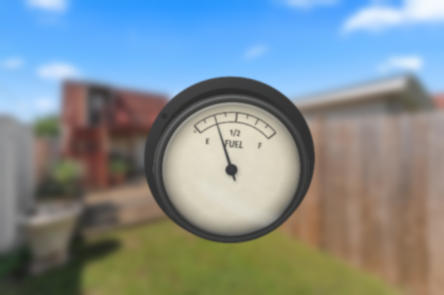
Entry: 0.25
